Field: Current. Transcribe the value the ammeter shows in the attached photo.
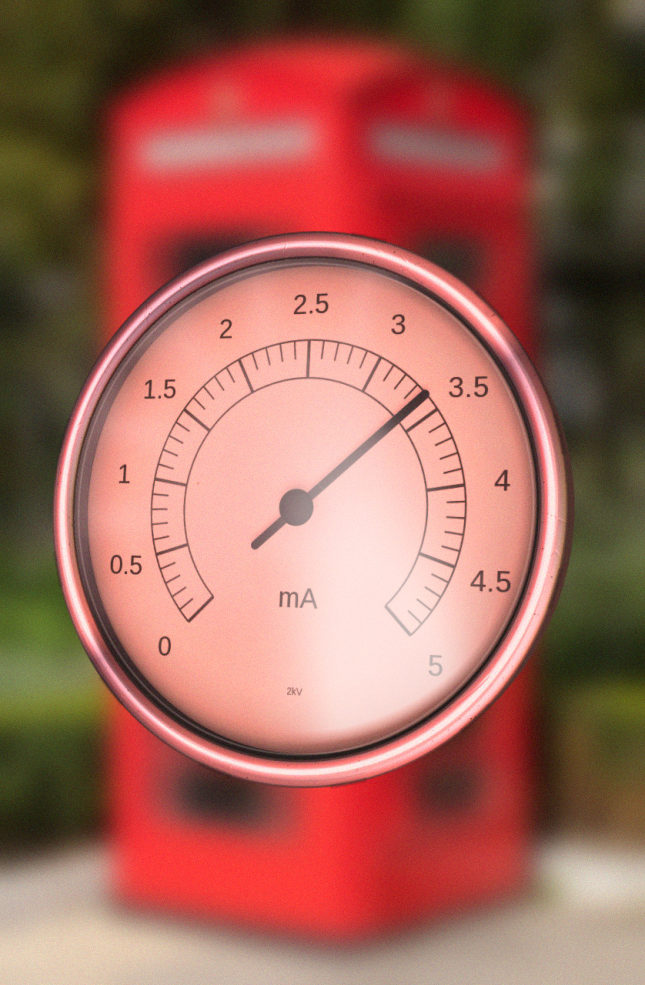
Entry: 3.4 mA
